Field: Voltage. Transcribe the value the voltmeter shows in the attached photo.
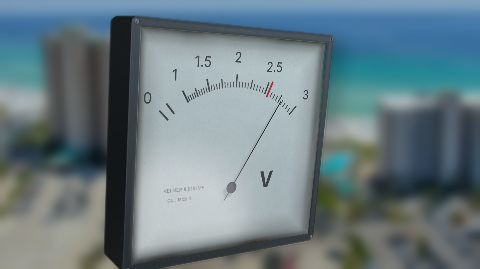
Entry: 2.75 V
